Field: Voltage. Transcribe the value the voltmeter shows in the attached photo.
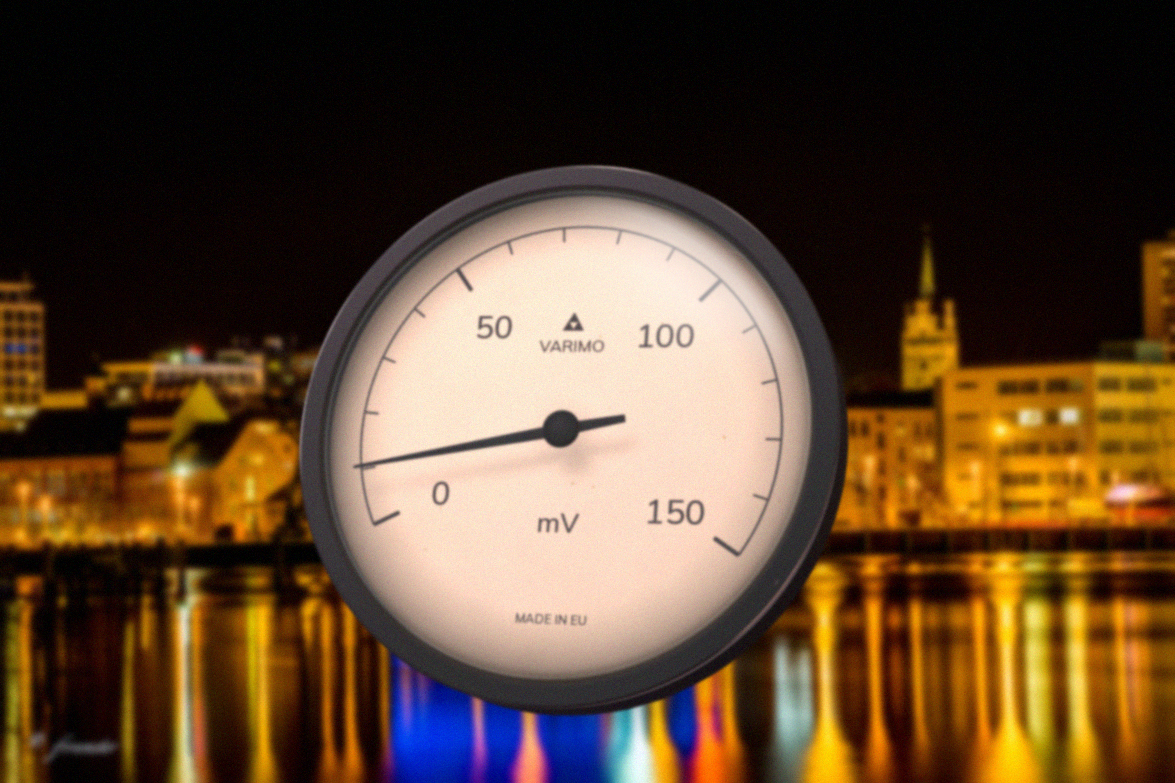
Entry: 10 mV
